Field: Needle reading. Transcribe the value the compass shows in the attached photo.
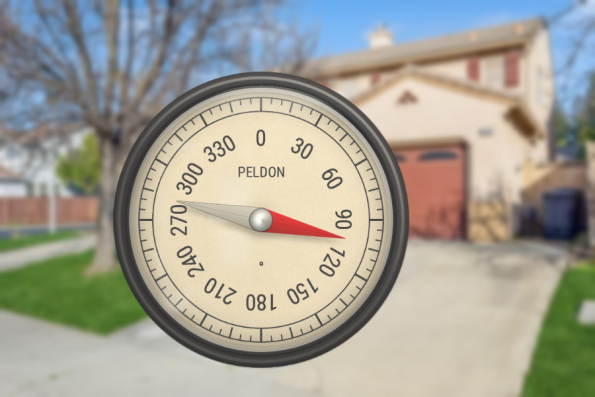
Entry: 102.5 °
